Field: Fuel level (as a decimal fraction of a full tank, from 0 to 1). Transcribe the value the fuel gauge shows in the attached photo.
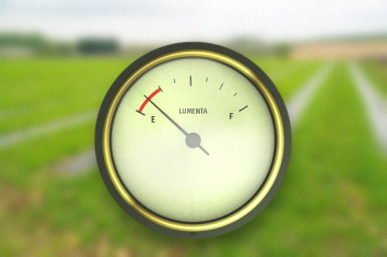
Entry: 0.125
